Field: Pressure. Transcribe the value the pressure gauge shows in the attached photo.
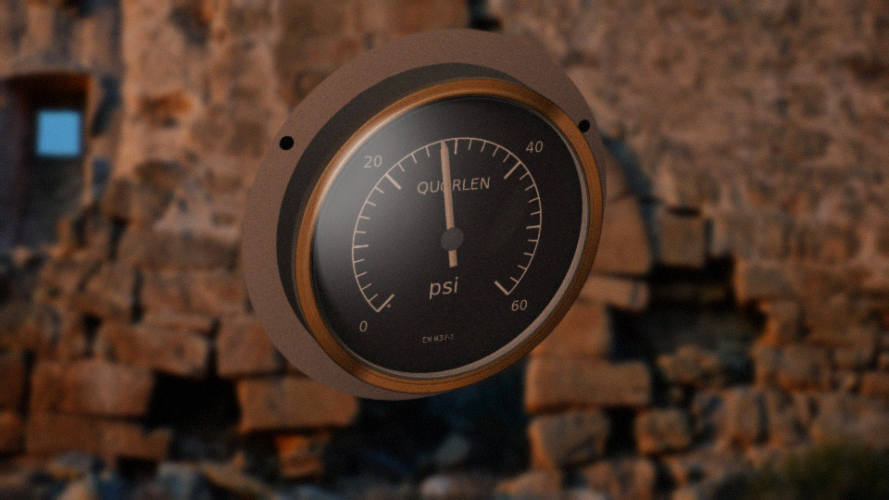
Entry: 28 psi
